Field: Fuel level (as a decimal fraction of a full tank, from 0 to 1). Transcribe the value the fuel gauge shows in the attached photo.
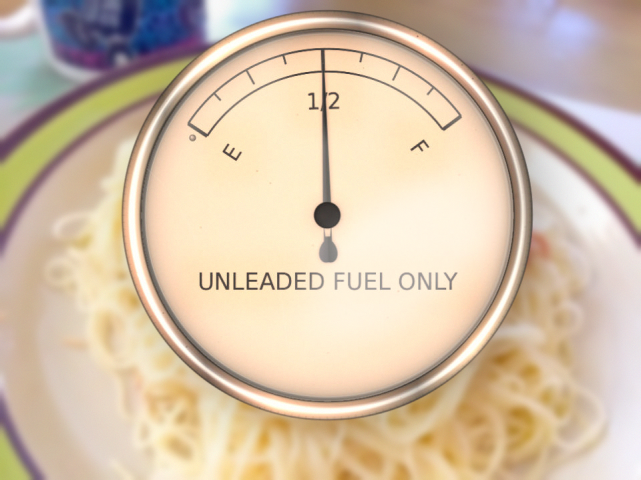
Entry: 0.5
